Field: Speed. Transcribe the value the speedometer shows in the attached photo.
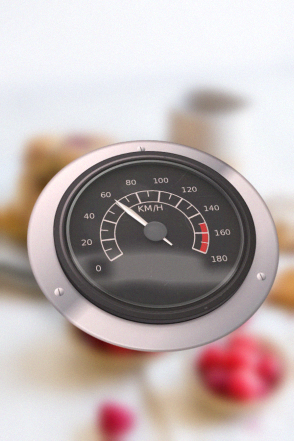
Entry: 60 km/h
